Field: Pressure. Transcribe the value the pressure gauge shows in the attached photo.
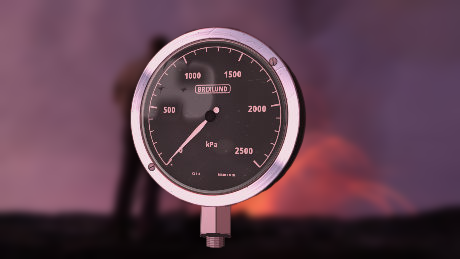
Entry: 0 kPa
